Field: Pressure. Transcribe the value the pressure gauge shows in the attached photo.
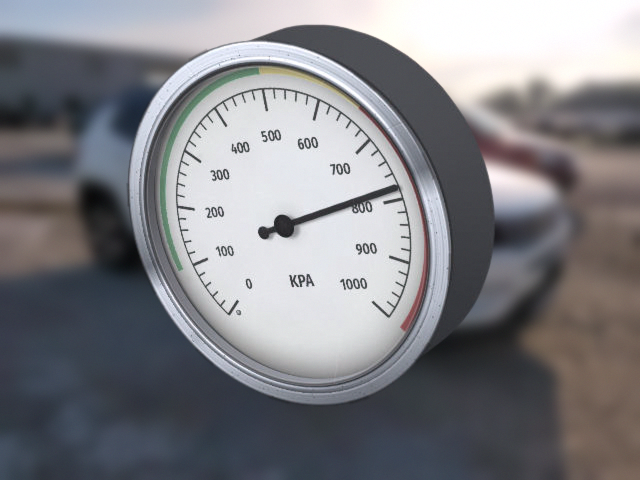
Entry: 780 kPa
